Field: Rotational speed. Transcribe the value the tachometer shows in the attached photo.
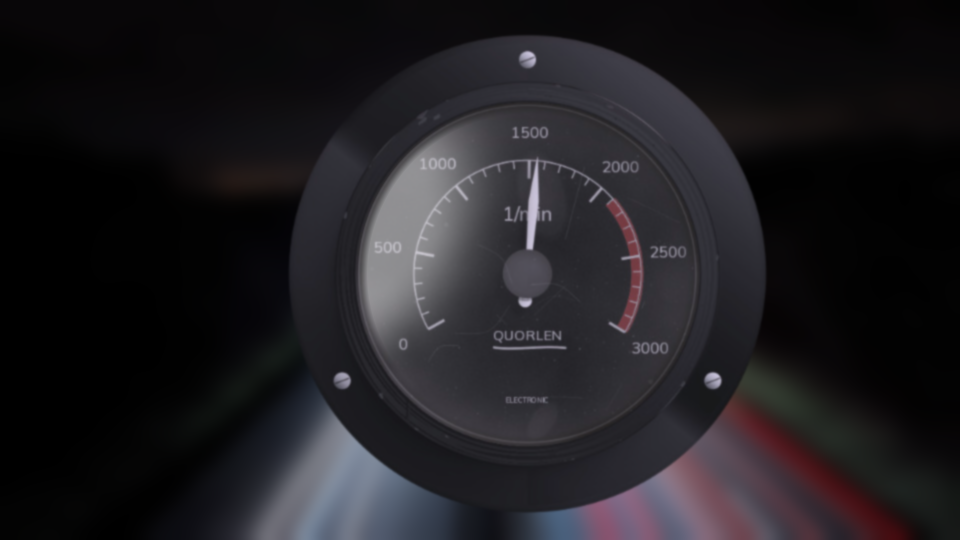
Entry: 1550 rpm
